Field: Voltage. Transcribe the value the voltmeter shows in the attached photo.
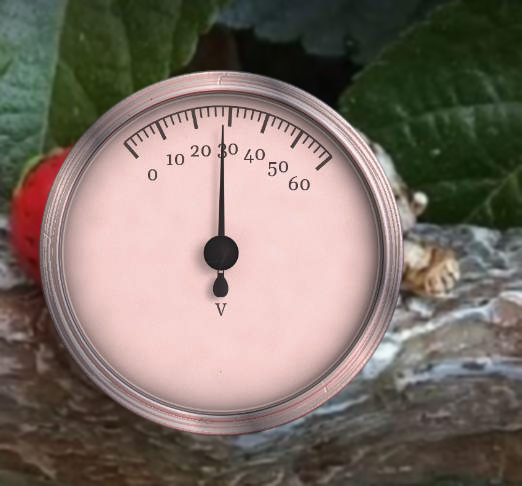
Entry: 28 V
